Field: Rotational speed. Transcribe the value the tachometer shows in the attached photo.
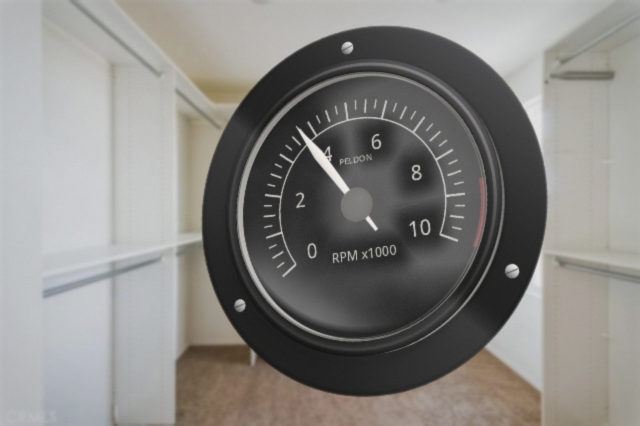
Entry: 3750 rpm
